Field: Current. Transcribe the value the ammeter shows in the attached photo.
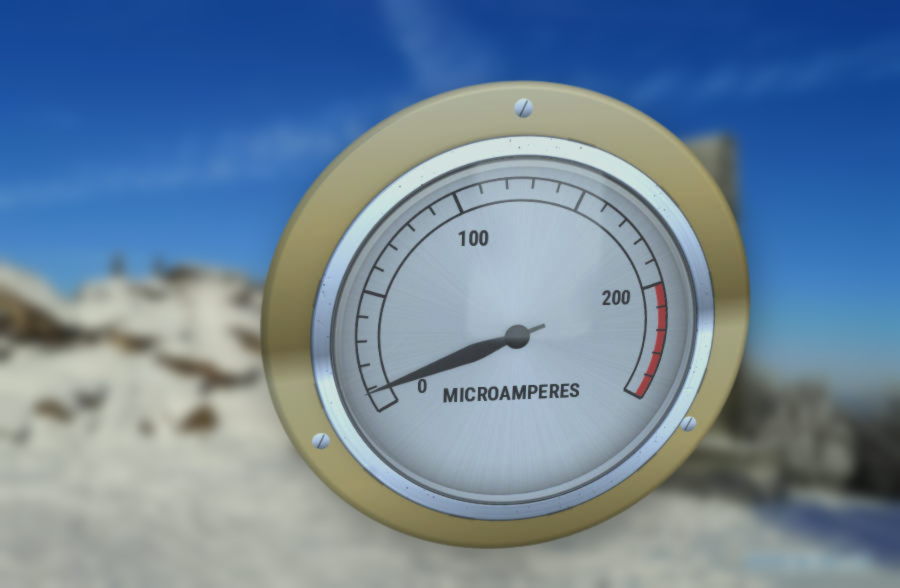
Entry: 10 µA
